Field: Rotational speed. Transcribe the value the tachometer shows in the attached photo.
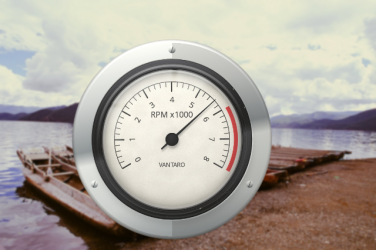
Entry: 5600 rpm
